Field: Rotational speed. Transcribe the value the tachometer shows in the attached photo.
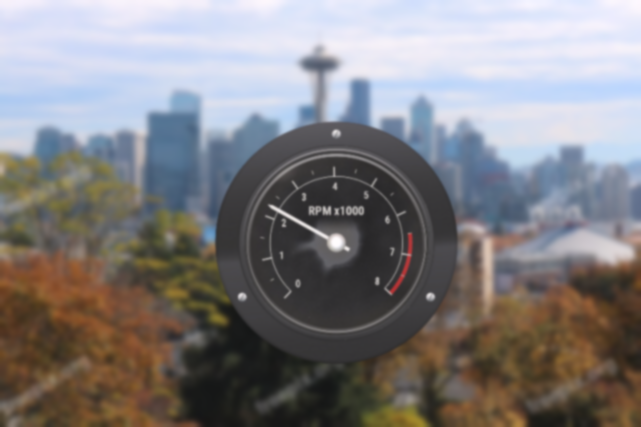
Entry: 2250 rpm
